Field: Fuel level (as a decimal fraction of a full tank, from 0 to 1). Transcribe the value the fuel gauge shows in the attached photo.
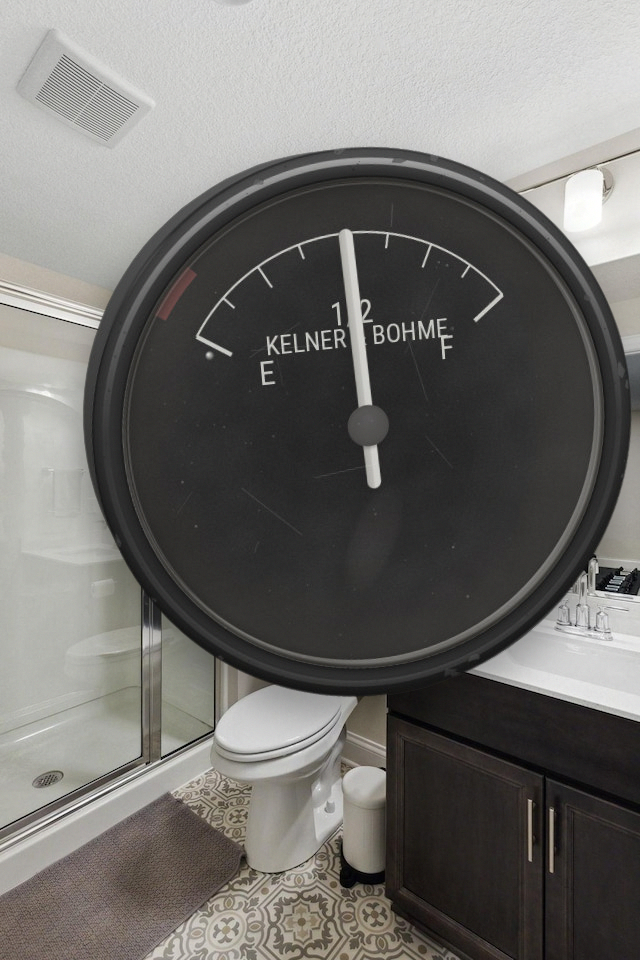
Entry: 0.5
